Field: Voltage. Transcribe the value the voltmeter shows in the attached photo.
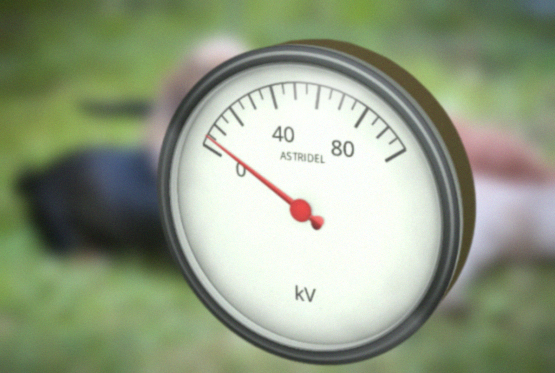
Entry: 5 kV
